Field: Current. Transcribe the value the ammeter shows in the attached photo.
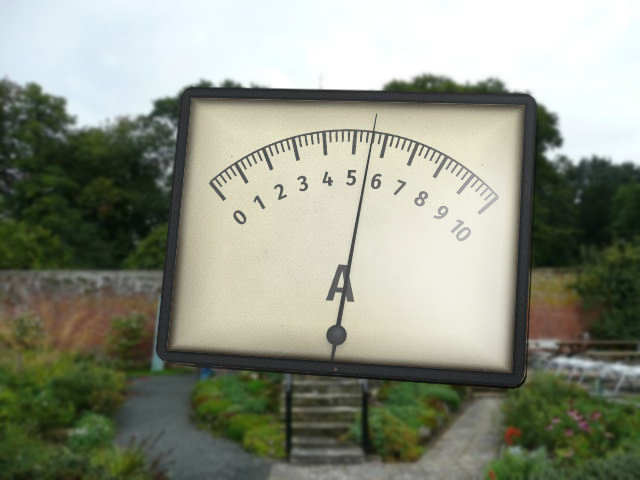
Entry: 5.6 A
